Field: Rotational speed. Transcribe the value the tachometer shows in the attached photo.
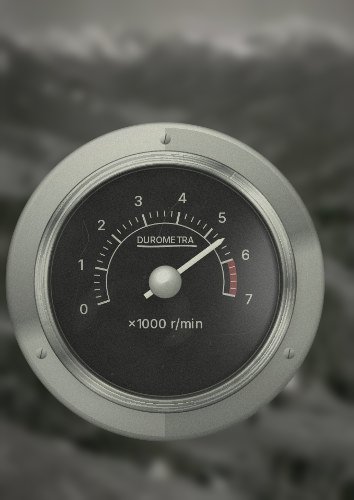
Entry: 5400 rpm
